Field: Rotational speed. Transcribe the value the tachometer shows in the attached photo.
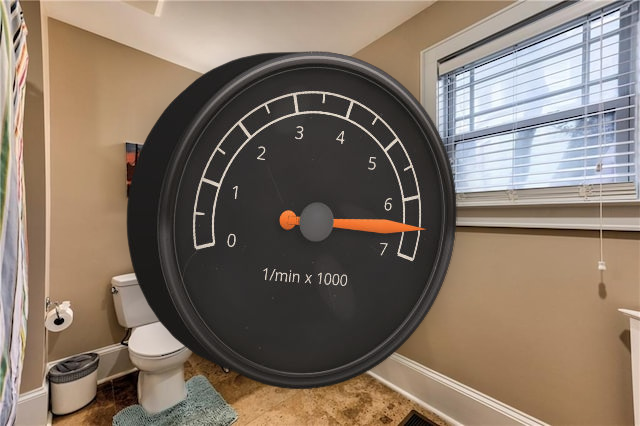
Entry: 6500 rpm
